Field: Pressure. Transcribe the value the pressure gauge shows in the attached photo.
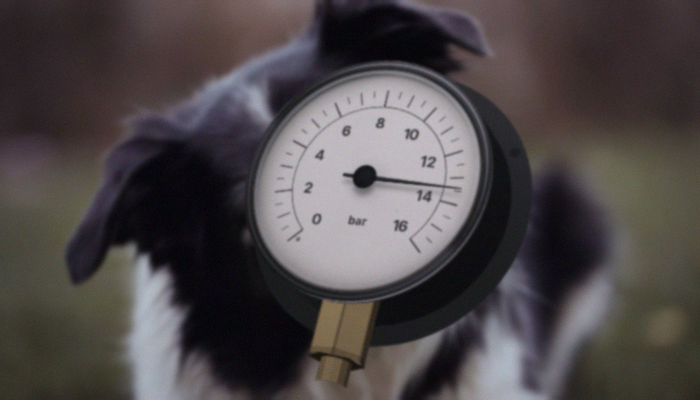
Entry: 13.5 bar
